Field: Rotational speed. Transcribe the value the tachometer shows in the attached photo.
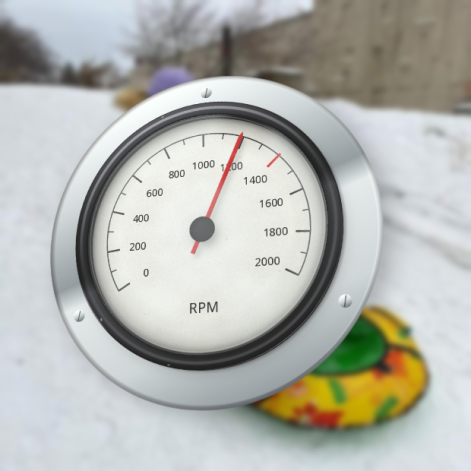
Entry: 1200 rpm
